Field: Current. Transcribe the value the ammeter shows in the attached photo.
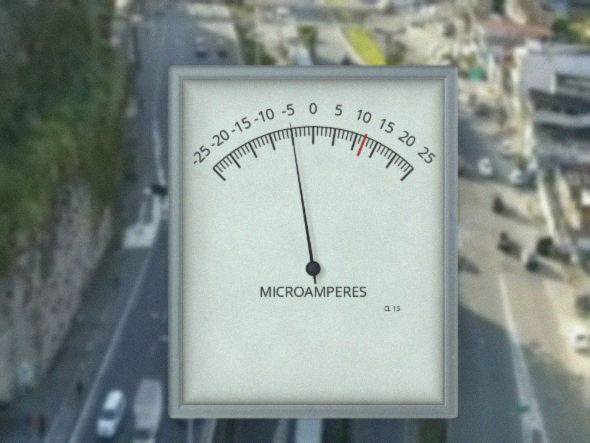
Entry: -5 µA
